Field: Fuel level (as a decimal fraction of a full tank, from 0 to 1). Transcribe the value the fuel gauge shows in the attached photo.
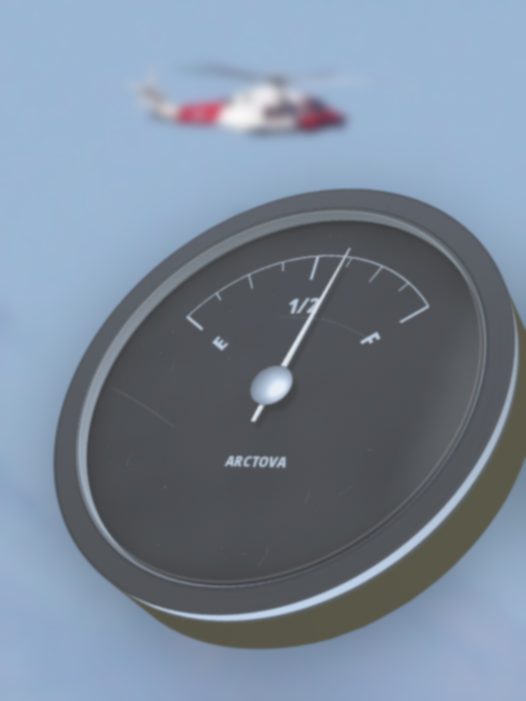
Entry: 0.625
